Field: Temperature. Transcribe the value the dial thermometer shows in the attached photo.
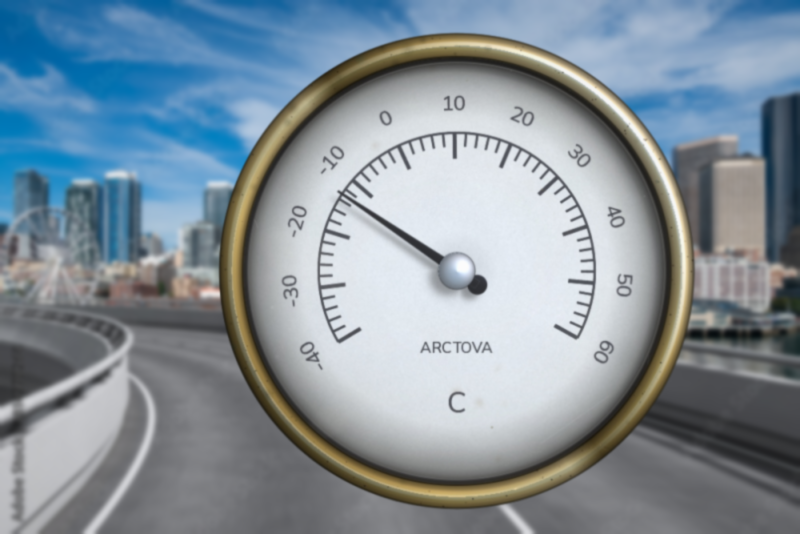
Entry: -13 °C
